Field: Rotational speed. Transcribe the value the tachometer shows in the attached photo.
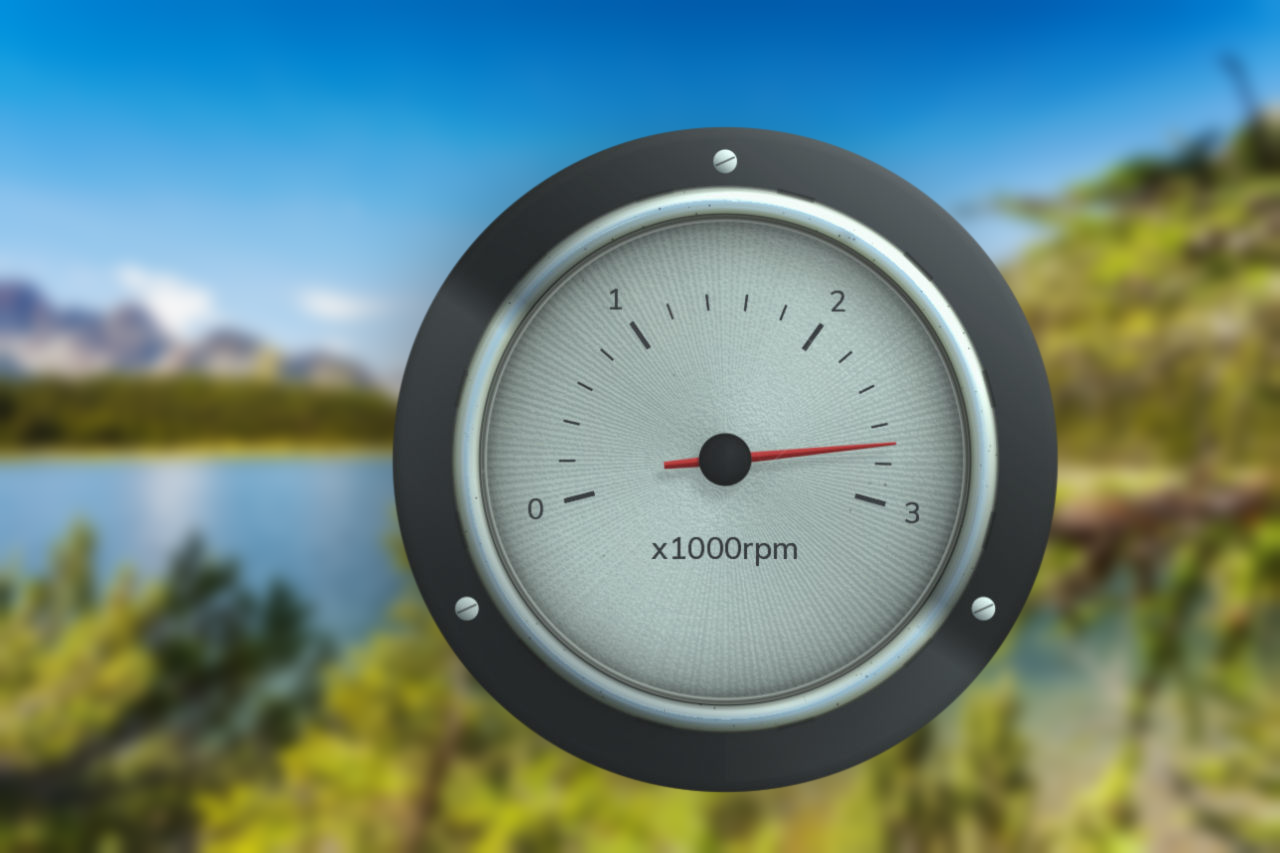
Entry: 2700 rpm
